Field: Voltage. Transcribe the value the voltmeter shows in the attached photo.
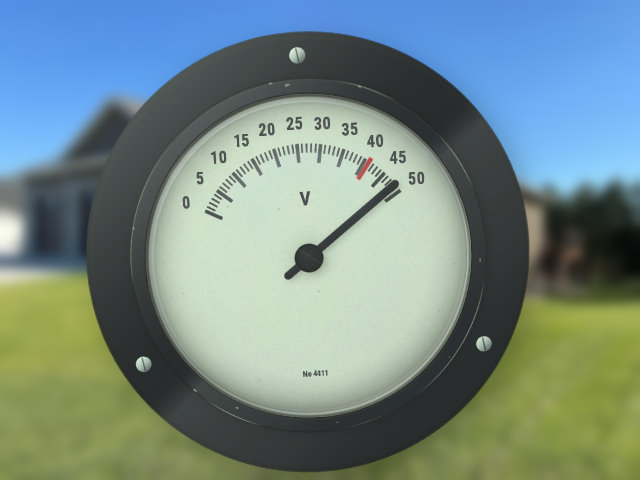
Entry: 48 V
